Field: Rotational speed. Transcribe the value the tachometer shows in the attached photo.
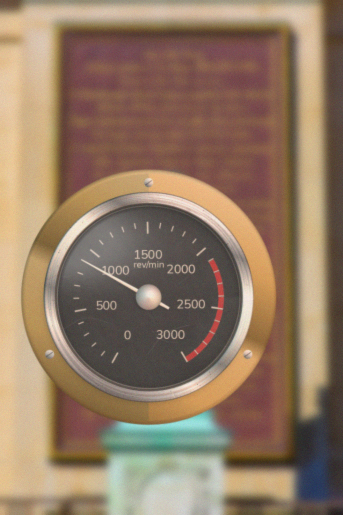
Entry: 900 rpm
